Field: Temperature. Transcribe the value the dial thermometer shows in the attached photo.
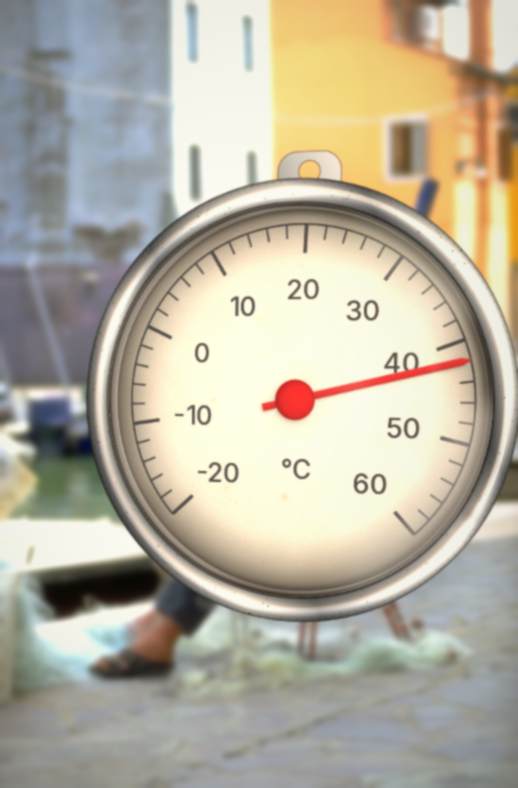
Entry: 42 °C
